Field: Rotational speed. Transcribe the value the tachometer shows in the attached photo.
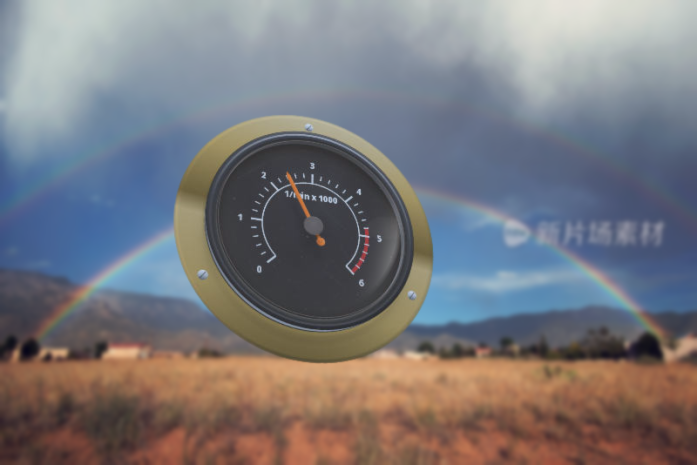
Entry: 2400 rpm
